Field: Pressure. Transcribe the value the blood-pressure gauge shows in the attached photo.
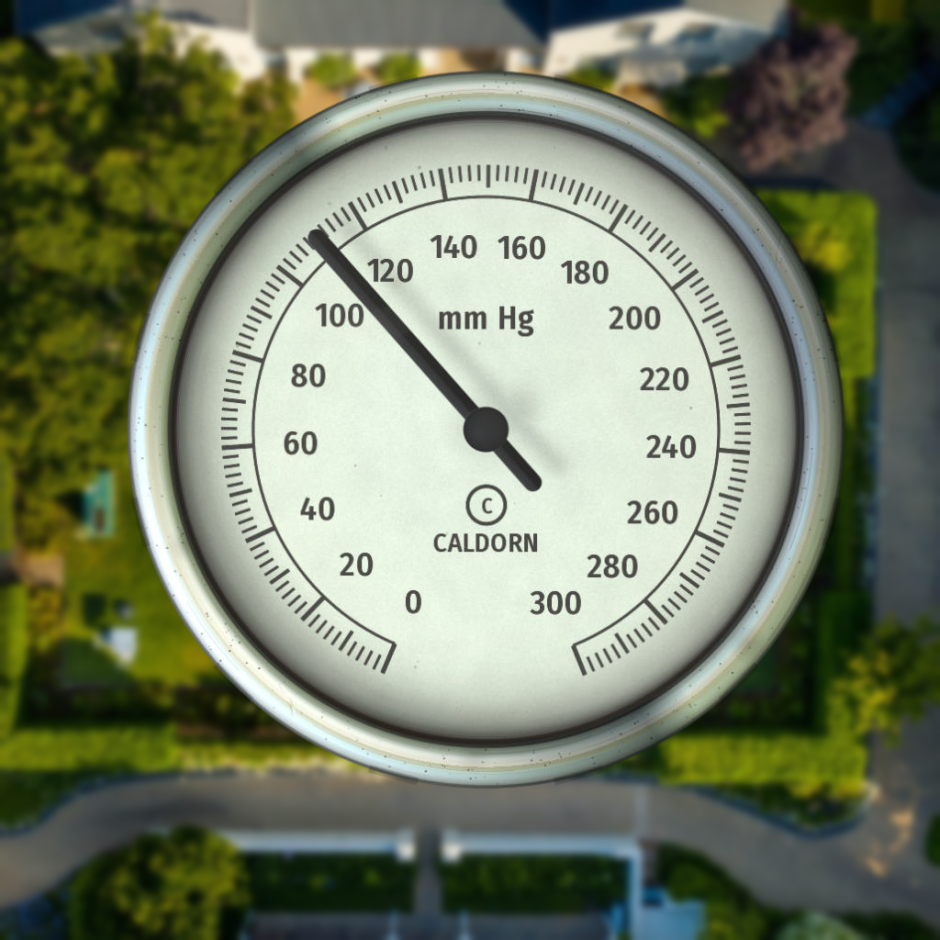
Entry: 110 mmHg
